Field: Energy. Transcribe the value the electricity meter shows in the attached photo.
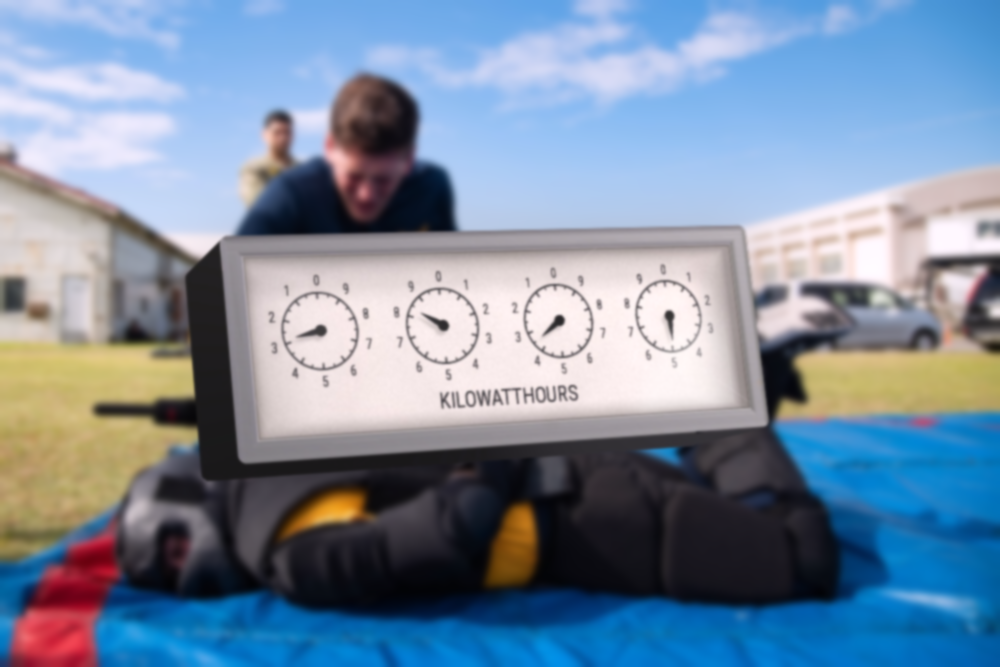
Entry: 2835 kWh
